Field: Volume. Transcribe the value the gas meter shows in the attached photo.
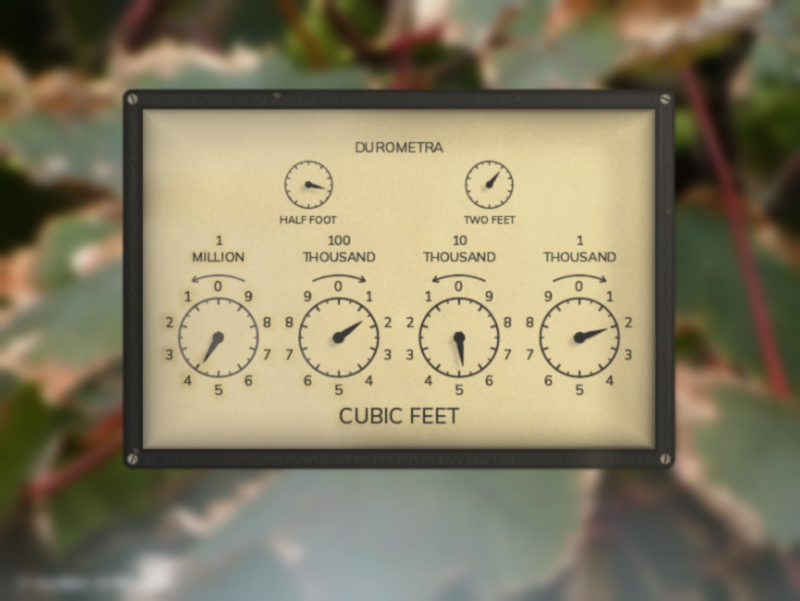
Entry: 415200 ft³
